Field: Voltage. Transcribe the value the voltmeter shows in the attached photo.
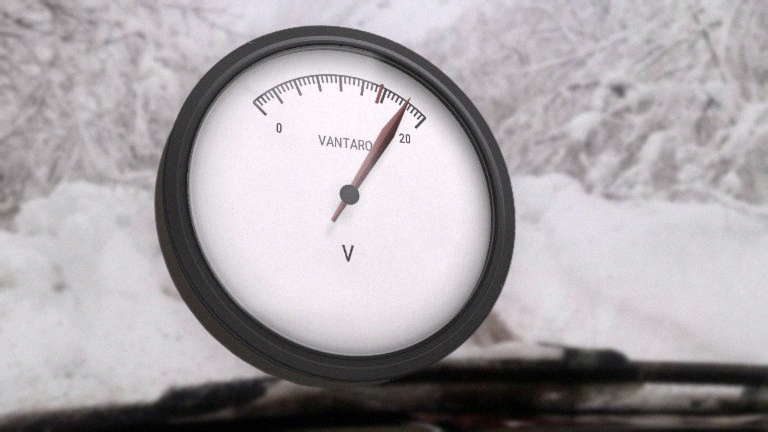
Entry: 17.5 V
